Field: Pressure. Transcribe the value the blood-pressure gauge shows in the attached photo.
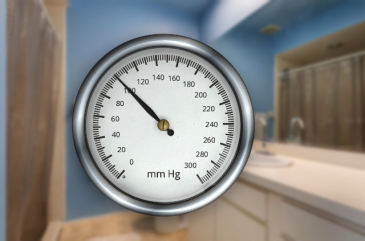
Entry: 100 mmHg
